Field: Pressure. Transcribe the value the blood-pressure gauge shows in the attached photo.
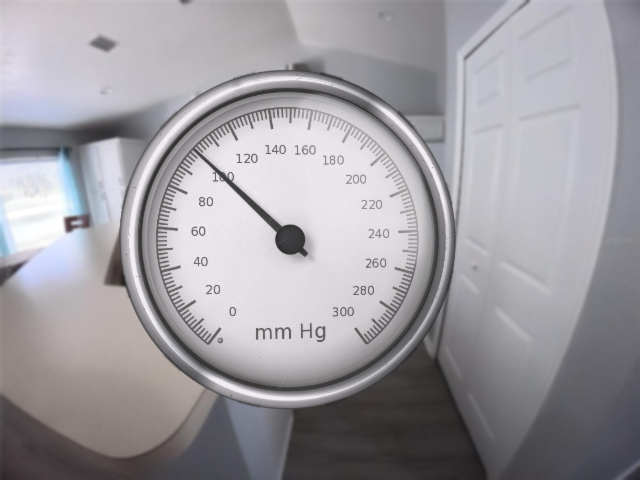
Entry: 100 mmHg
